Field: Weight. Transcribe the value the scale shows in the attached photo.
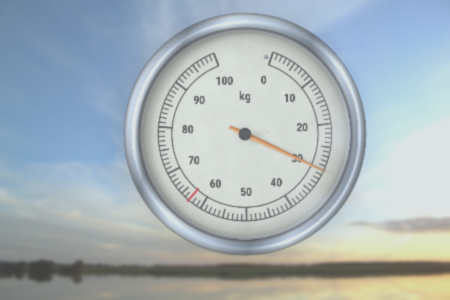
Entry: 30 kg
